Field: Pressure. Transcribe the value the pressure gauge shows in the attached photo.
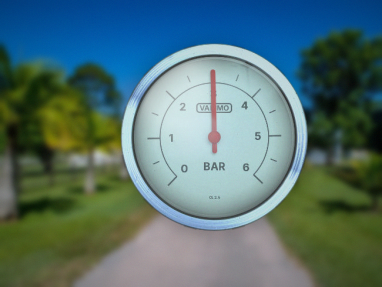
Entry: 3 bar
